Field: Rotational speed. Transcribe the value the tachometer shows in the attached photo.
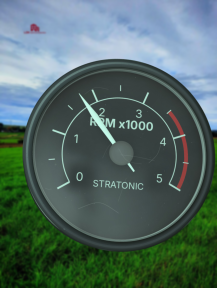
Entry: 1750 rpm
